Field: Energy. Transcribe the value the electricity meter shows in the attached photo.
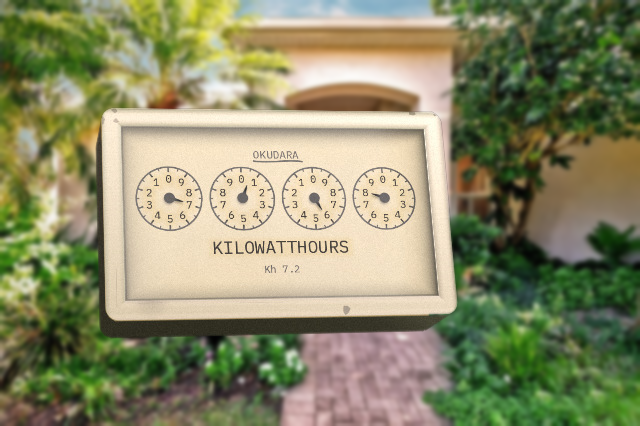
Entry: 7058 kWh
